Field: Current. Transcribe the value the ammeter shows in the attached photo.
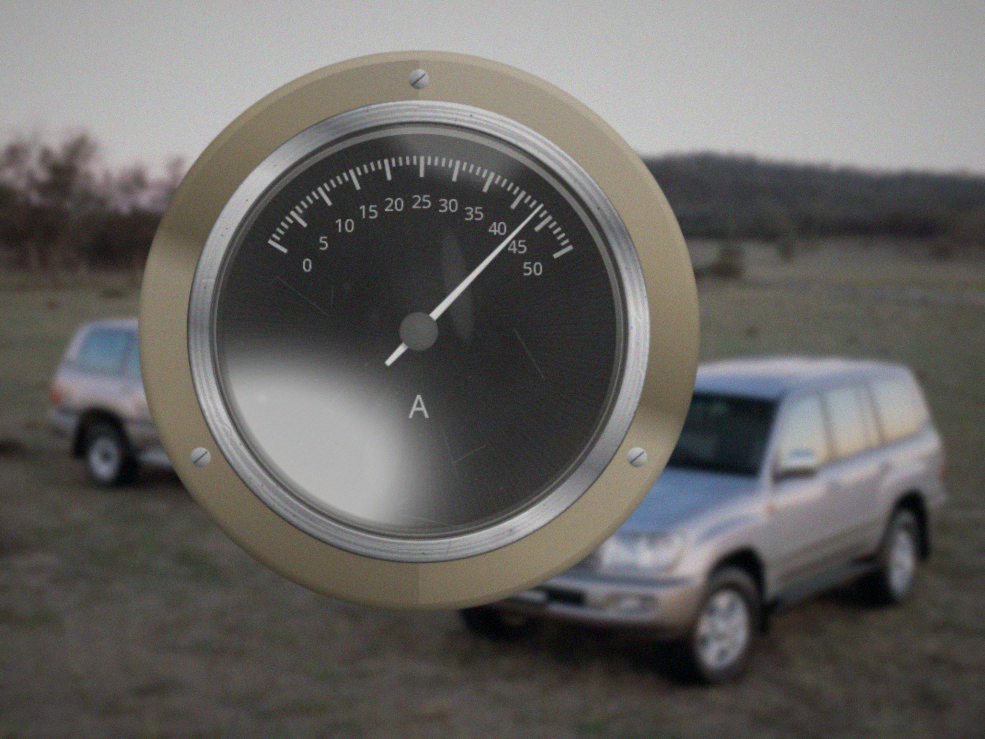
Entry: 43 A
